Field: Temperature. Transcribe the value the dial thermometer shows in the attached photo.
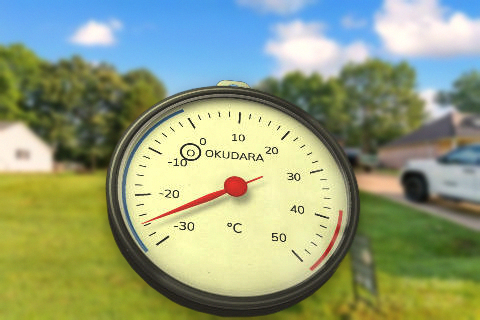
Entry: -26 °C
